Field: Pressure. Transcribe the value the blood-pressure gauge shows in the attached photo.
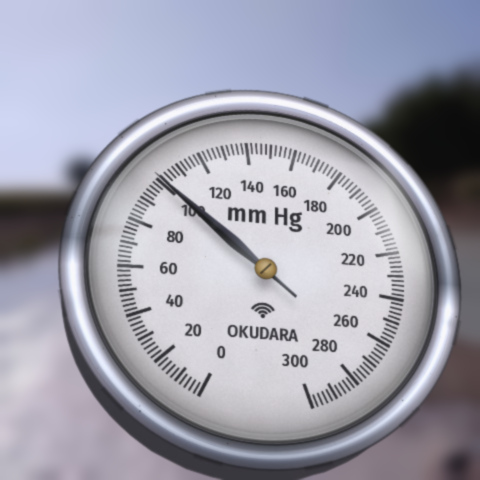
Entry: 100 mmHg
